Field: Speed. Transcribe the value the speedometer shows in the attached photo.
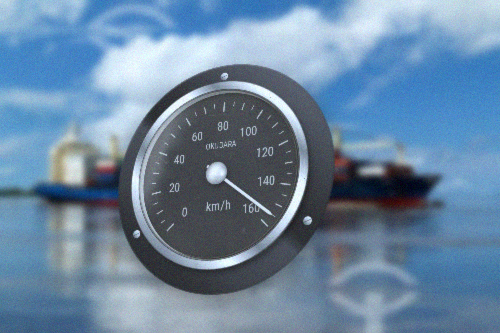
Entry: 155 km/h
